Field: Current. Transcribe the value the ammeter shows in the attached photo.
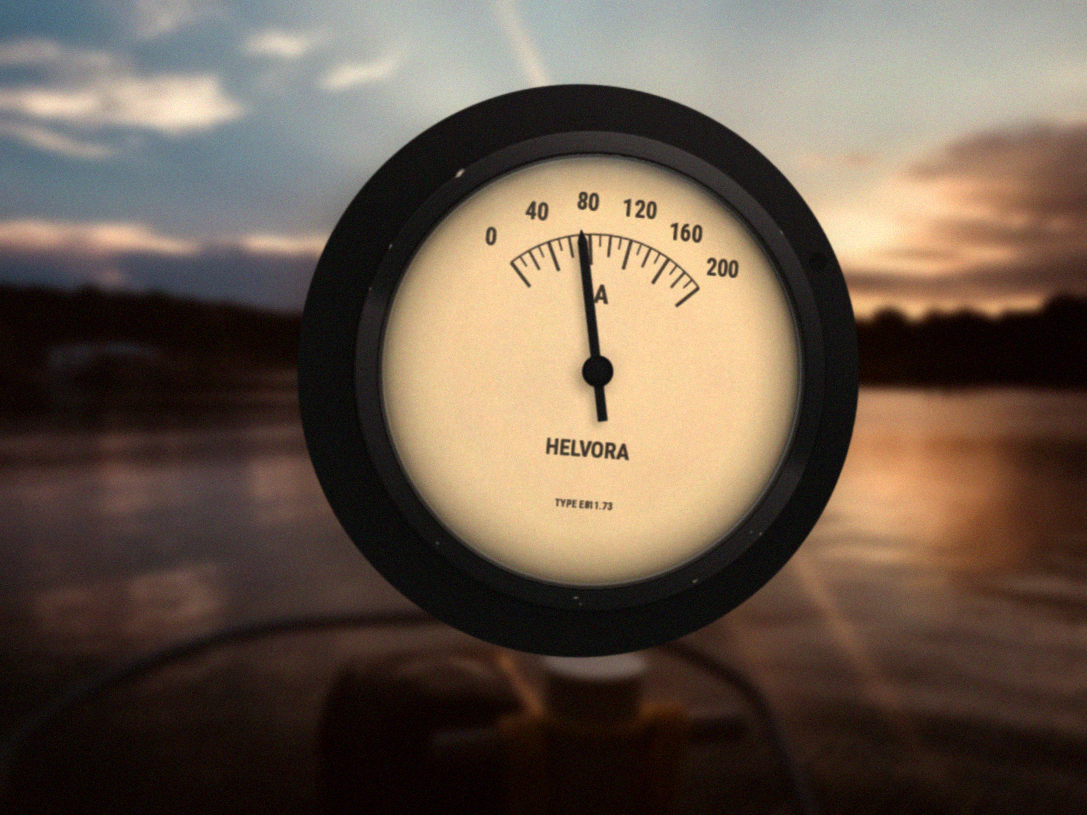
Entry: 70 A
